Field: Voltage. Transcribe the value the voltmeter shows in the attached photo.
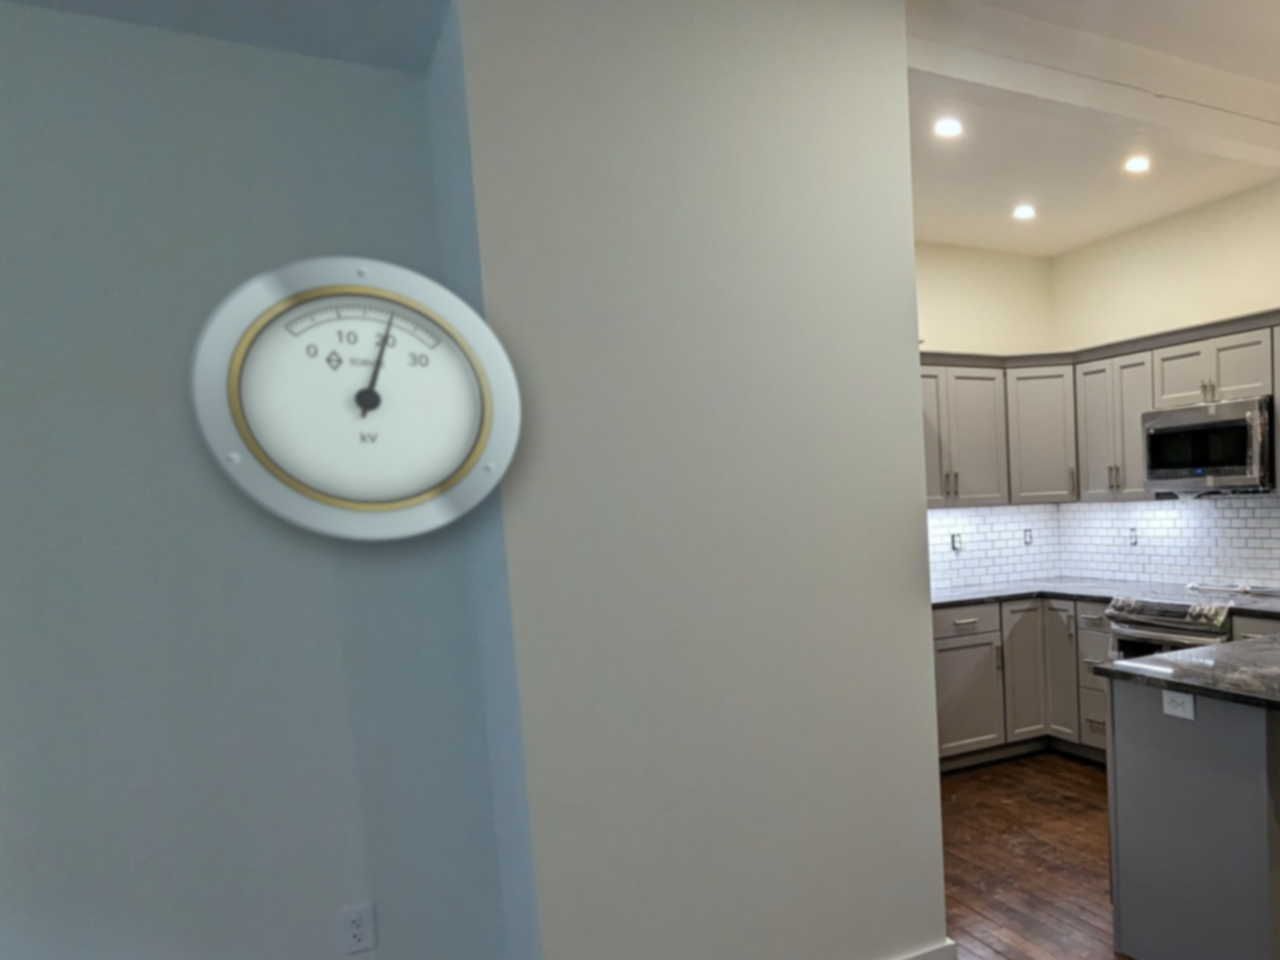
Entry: 20 kV
